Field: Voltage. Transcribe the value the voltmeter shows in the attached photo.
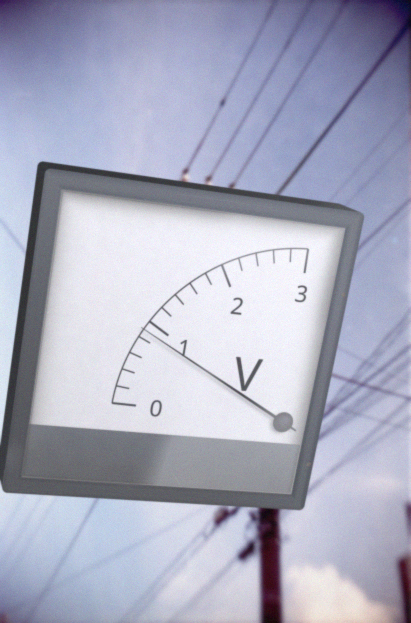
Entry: 0.9 V
